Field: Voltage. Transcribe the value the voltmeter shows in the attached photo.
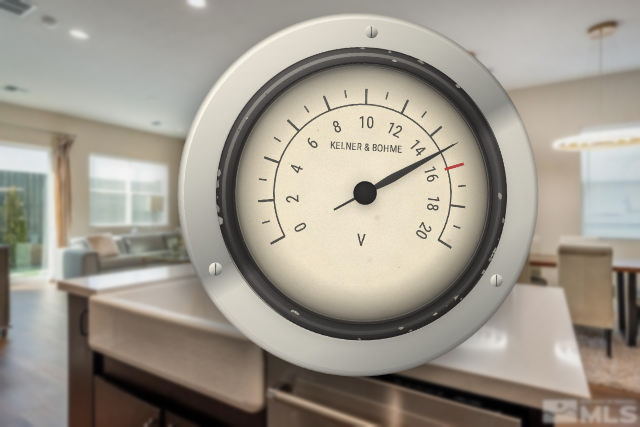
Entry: 15 V
